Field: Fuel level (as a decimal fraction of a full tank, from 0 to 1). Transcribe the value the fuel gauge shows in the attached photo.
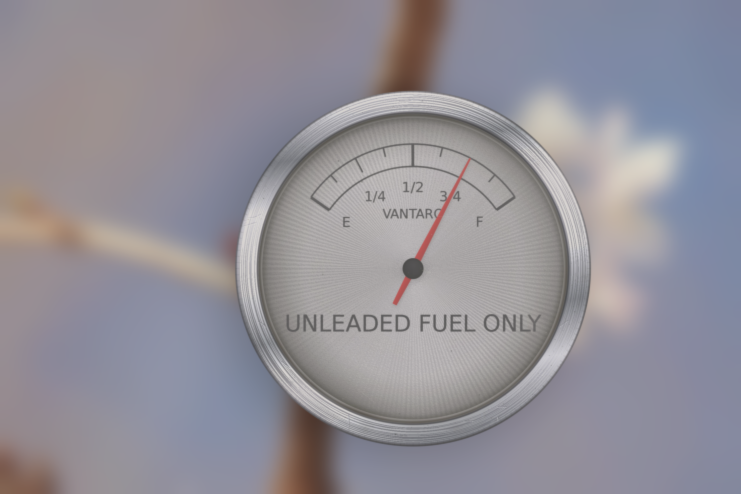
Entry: 0.75
